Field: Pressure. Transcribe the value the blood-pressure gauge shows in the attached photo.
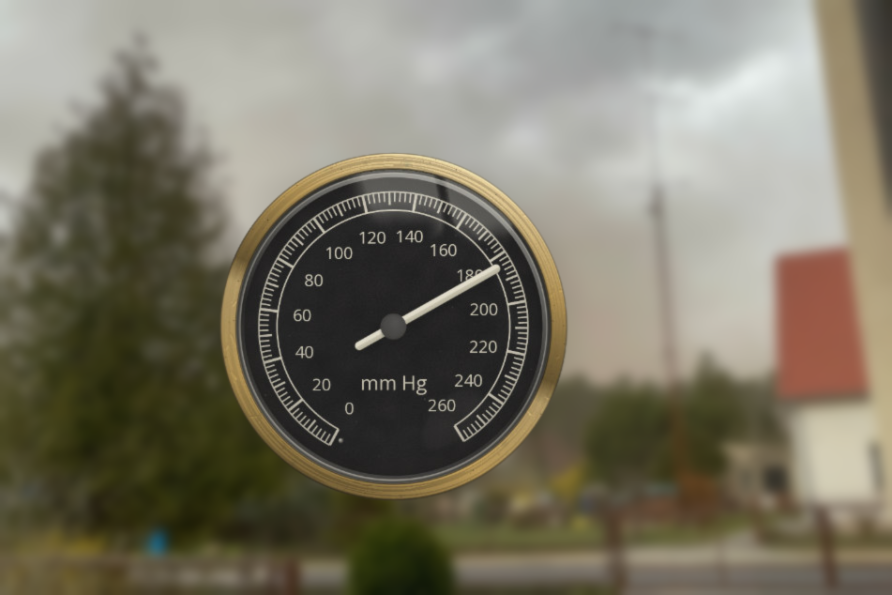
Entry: 184 mmHg
